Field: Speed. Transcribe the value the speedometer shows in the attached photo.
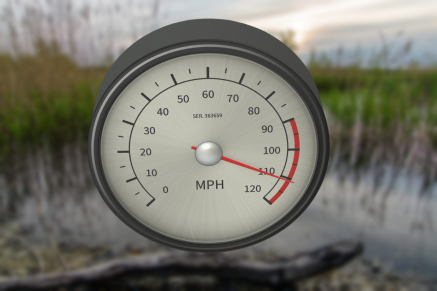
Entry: 110 mph
